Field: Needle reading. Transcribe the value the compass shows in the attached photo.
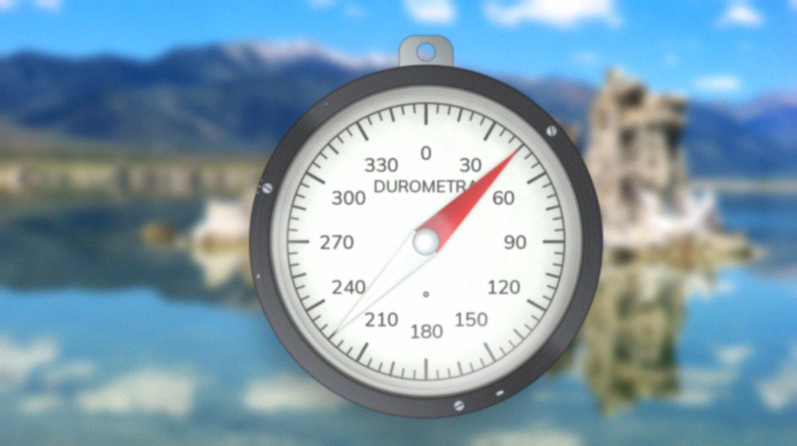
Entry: 45 °
